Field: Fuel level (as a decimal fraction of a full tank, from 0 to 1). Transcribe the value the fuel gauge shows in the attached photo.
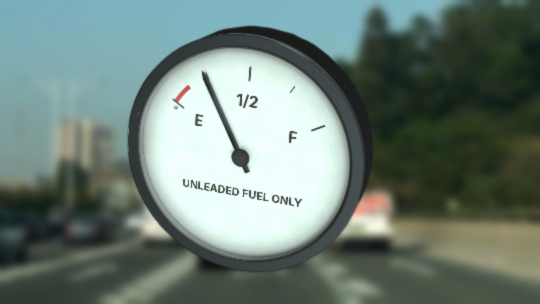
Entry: 0.25
